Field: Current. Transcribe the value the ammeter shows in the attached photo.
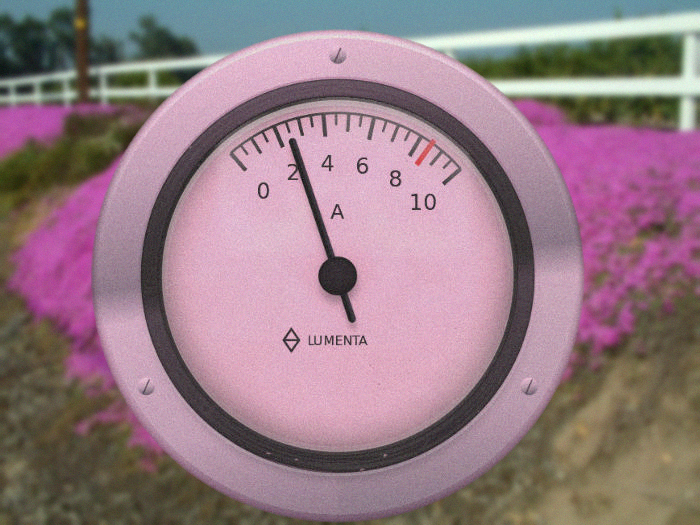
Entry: 2.5 A
